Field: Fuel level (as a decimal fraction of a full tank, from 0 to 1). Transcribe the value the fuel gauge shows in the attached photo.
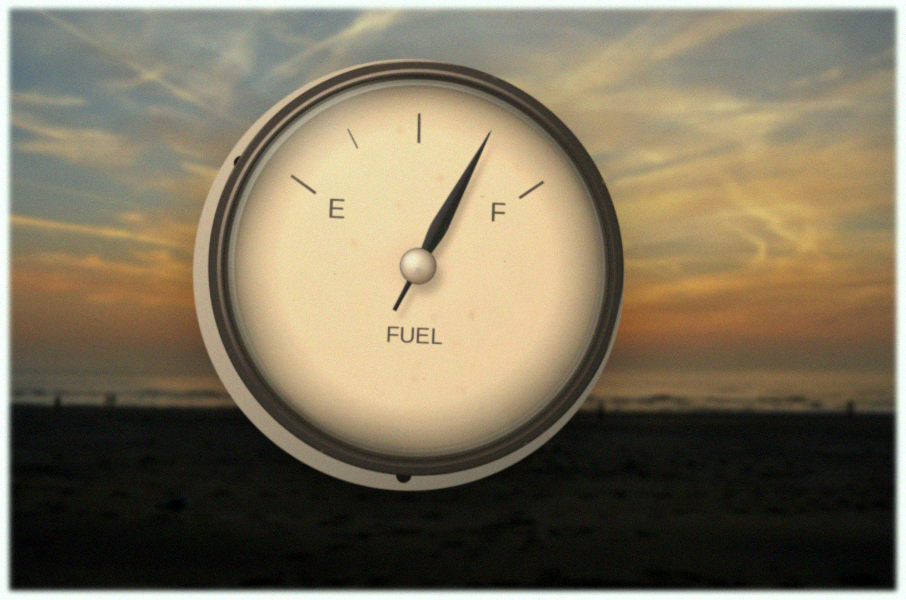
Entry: 0.75
